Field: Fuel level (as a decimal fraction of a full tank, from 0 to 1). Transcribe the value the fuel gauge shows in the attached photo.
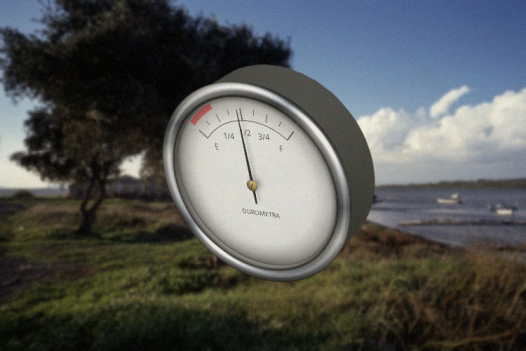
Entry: 0.5
